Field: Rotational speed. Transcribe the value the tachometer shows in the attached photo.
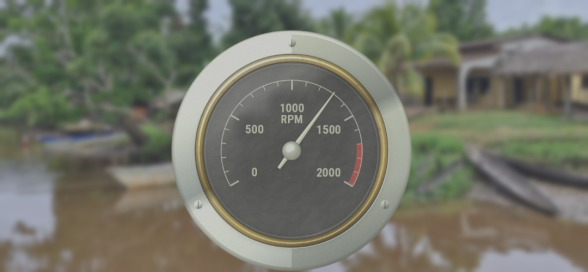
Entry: 1300 rpm
